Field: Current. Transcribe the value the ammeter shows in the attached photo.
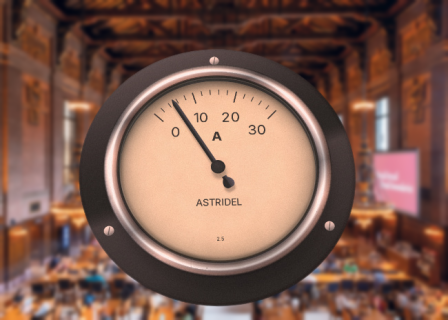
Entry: 5 A
